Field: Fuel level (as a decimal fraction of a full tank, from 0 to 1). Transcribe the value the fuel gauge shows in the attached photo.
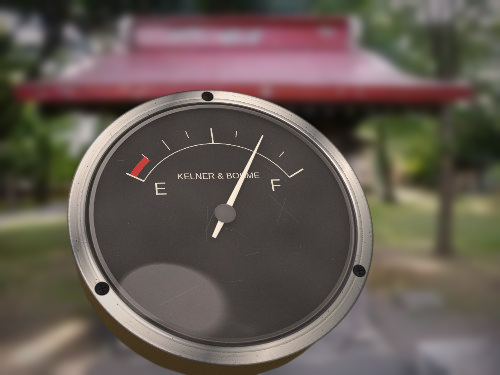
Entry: 0.75
